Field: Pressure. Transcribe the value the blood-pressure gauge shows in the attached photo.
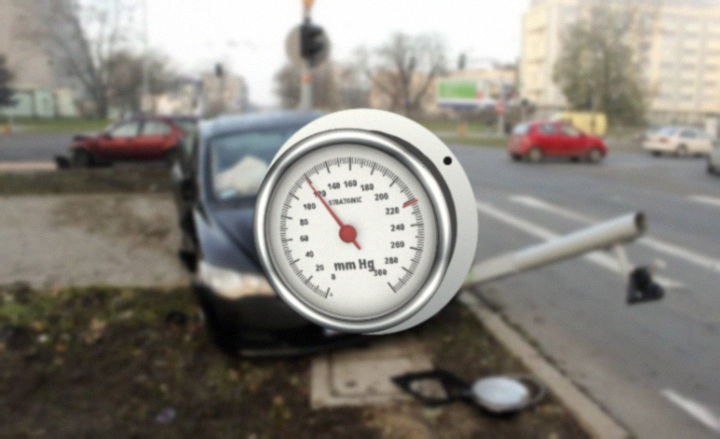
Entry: 120 mmHg
